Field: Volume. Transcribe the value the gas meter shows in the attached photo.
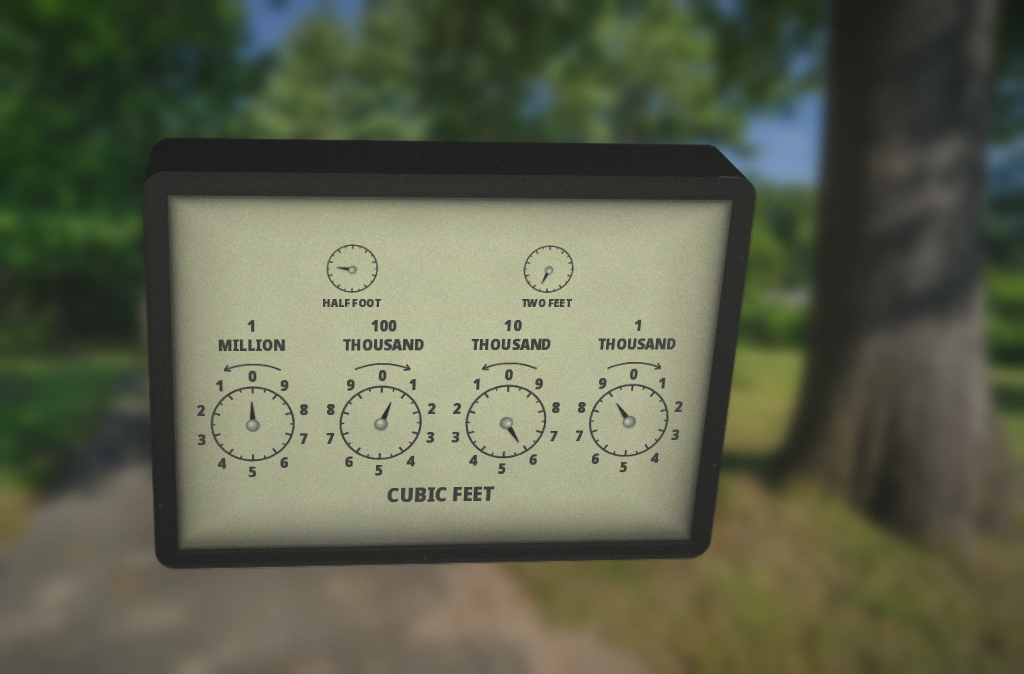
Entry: 5900 ft³
